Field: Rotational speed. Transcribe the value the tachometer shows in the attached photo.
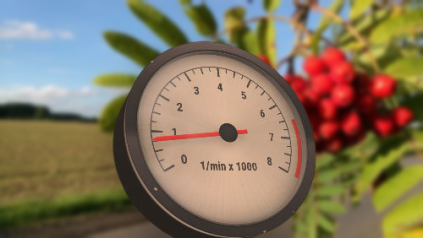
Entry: 750 rpm
